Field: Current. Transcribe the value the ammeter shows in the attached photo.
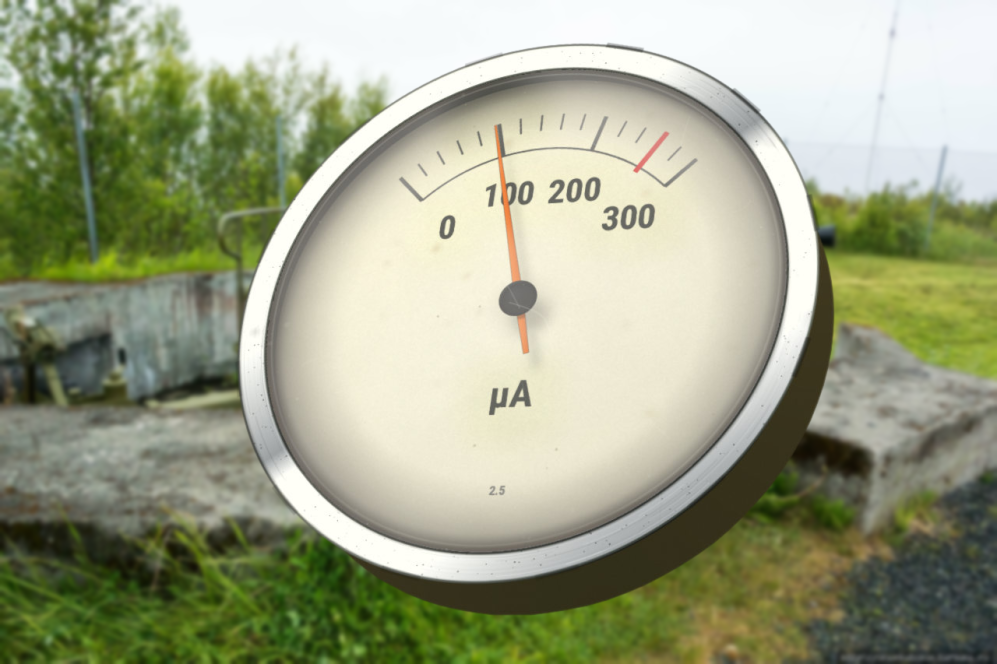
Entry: 100 µA
